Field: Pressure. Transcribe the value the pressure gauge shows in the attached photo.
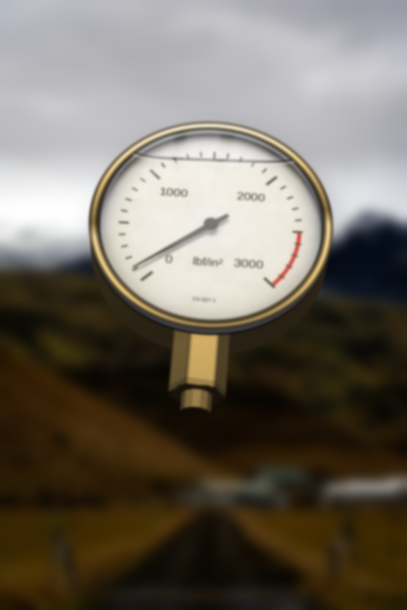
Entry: 100 psi
